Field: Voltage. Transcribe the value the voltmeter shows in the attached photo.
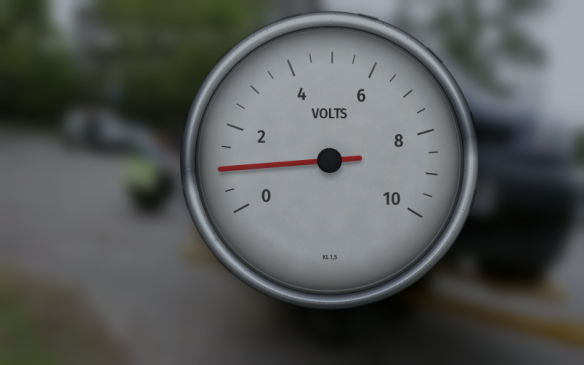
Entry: 1 V
